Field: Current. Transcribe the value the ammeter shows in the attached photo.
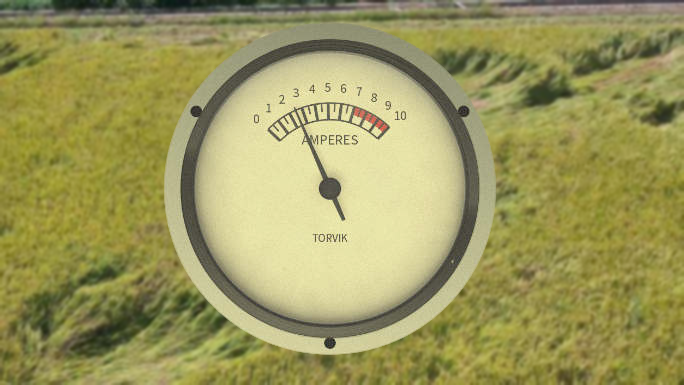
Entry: 2.5 A
